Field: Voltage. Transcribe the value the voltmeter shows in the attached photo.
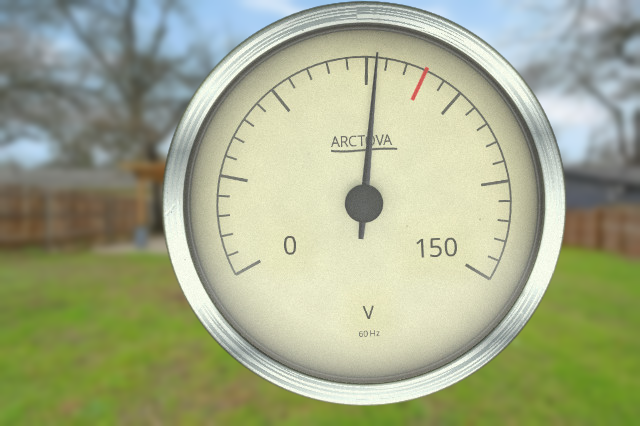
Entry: 77.5 V
